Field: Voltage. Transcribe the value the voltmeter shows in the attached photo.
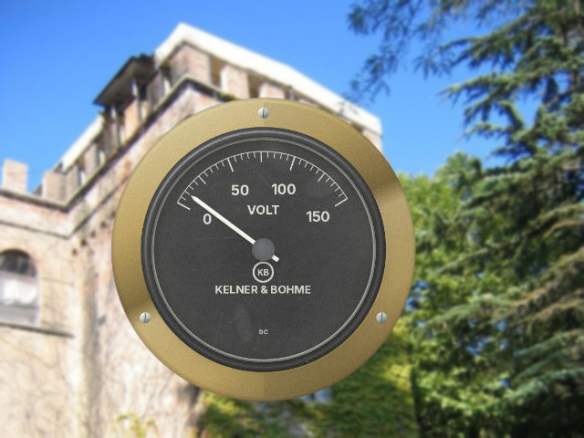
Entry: 10 V
